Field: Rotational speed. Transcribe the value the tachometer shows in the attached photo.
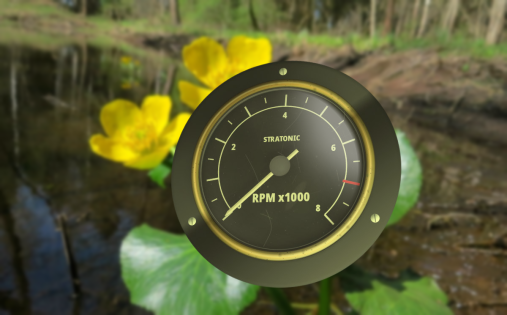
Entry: 0 rpm
